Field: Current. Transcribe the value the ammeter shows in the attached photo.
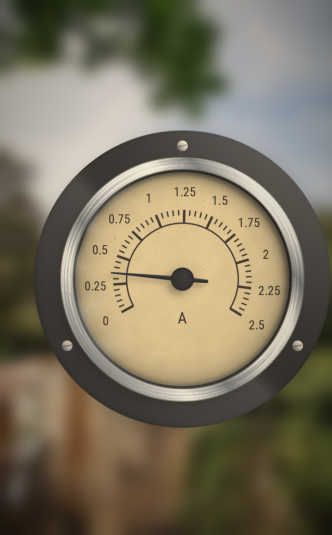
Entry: 0.35 A
